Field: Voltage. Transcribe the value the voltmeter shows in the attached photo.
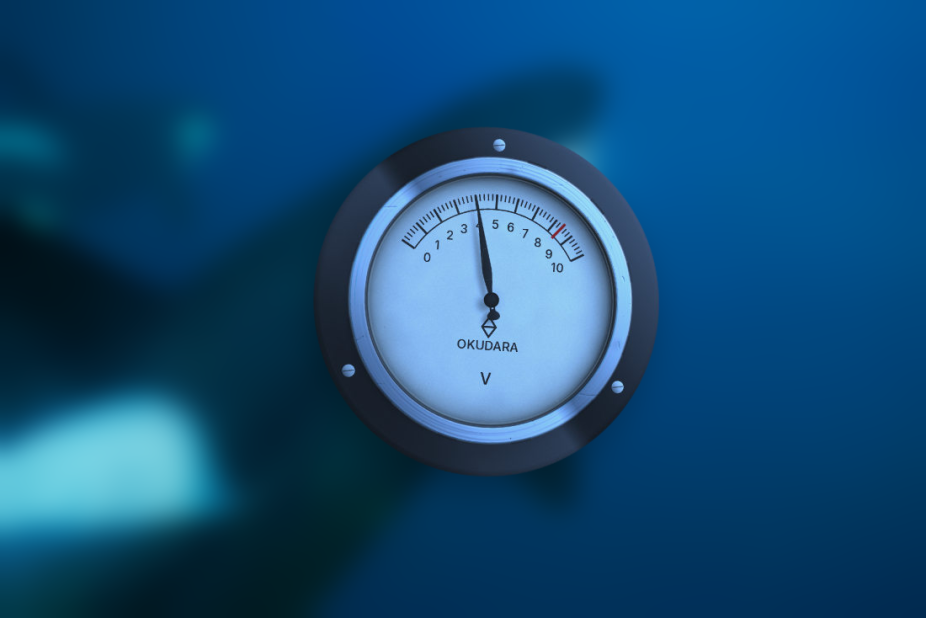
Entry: 4 V
